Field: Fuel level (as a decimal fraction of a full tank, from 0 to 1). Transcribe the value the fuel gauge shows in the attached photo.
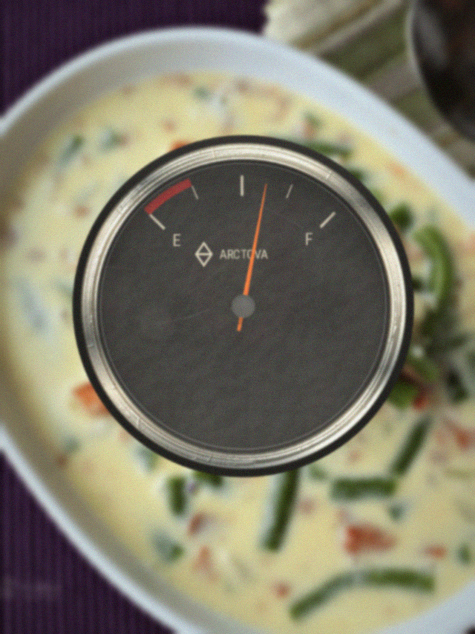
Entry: 0.625
